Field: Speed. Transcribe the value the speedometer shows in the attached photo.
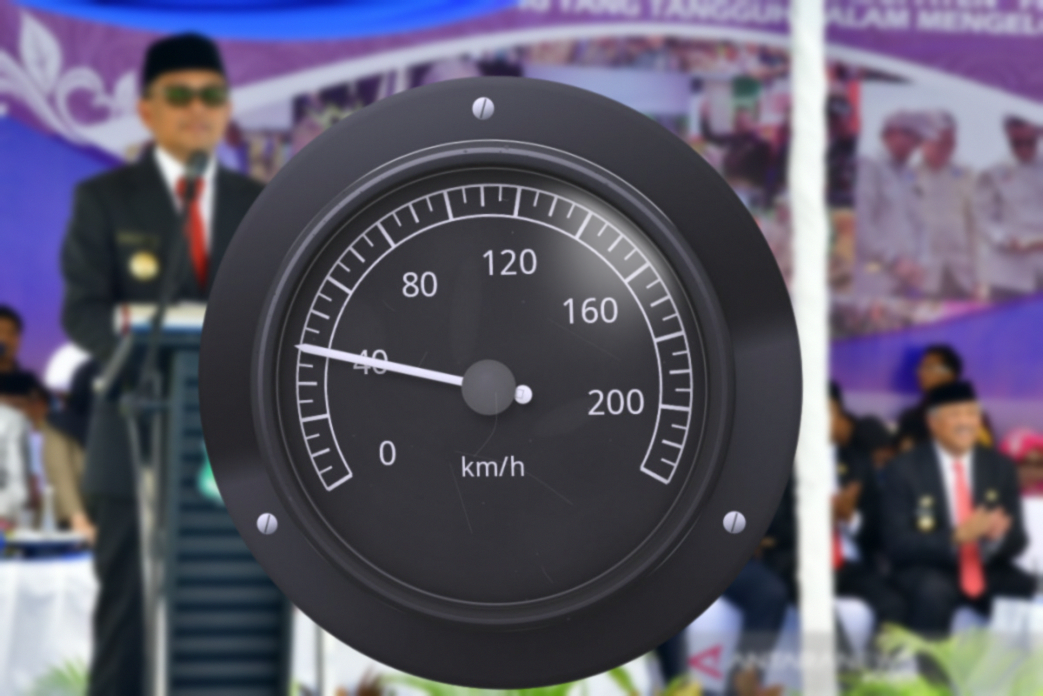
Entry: 40 km/h
